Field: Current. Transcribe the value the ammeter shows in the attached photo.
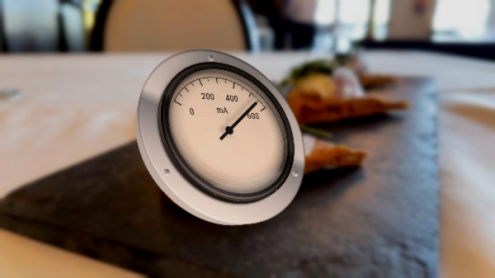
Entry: 550 mA
